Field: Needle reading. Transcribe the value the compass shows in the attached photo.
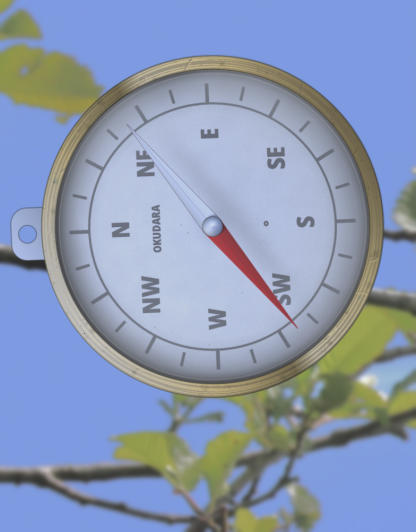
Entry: 232.5 °
